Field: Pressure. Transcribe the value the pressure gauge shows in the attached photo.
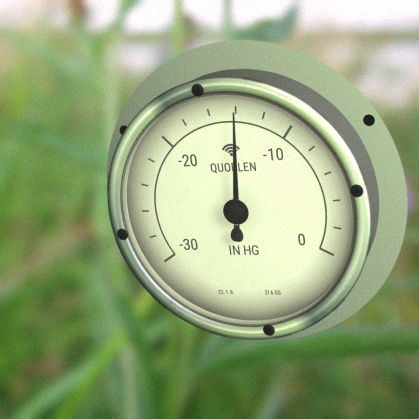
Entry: -14 inHg
